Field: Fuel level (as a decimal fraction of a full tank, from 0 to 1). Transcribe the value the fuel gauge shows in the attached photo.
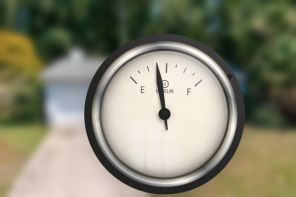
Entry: 0.375
